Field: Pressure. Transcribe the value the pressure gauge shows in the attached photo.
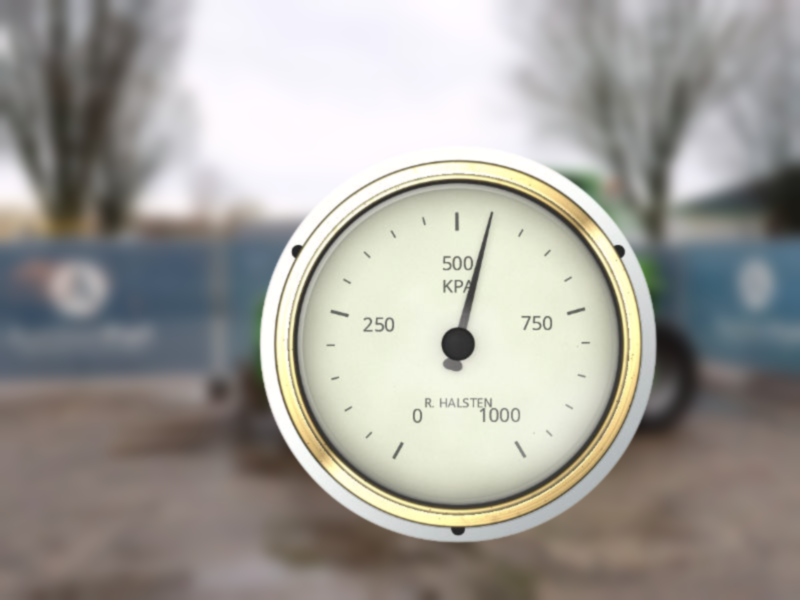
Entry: 550 kPa
